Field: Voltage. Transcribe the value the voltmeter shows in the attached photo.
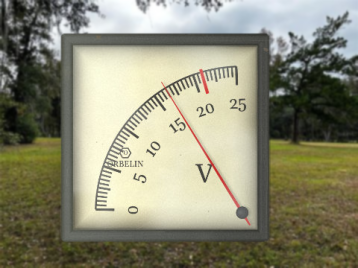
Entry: 16.5 V
